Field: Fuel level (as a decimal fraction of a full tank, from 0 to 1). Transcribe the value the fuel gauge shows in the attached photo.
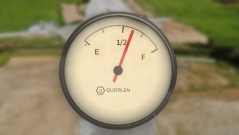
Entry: 0.625
